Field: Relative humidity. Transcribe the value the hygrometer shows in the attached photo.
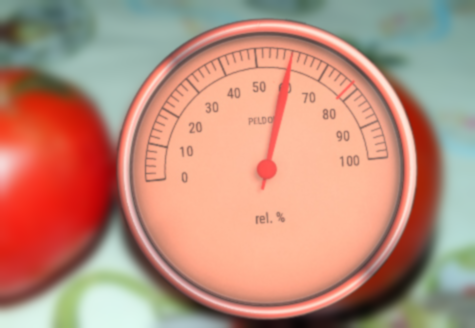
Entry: 60 %
